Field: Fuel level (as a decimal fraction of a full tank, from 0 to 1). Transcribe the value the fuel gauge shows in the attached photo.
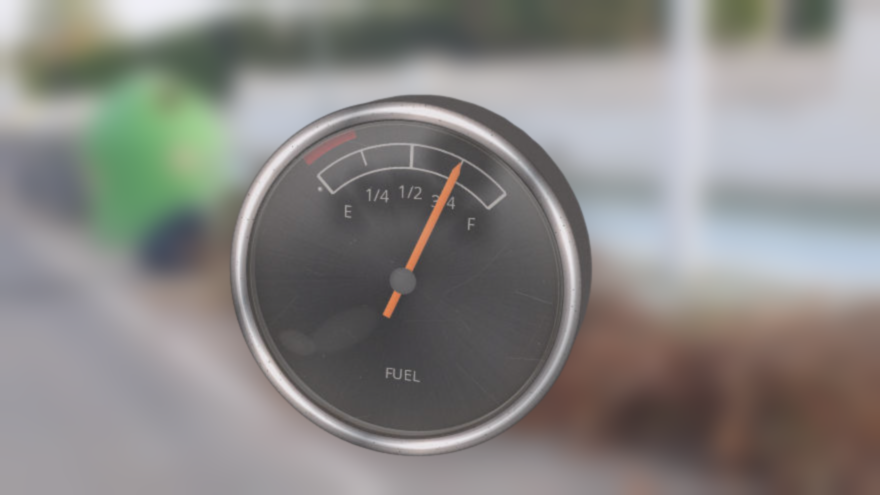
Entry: 0.75
